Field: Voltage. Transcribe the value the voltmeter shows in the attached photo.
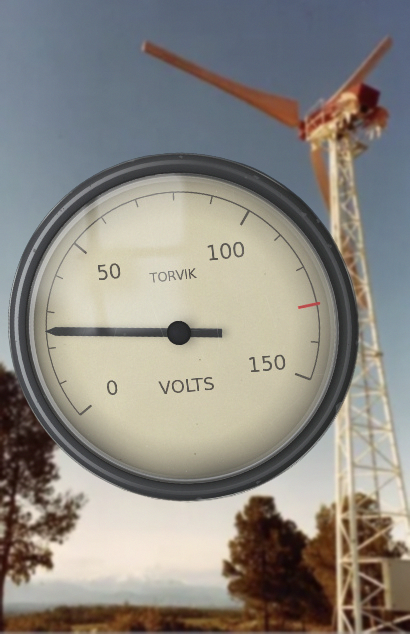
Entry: 25 V
